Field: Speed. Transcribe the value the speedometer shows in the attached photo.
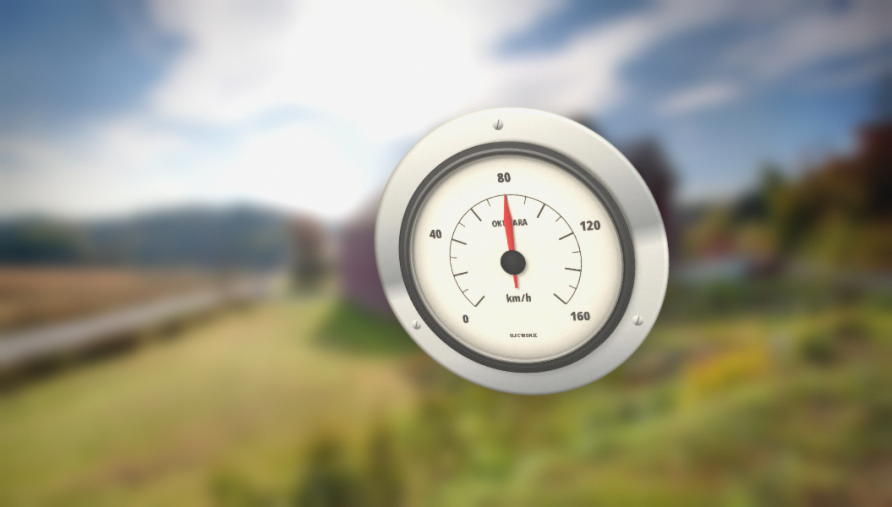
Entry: 80 km/h
